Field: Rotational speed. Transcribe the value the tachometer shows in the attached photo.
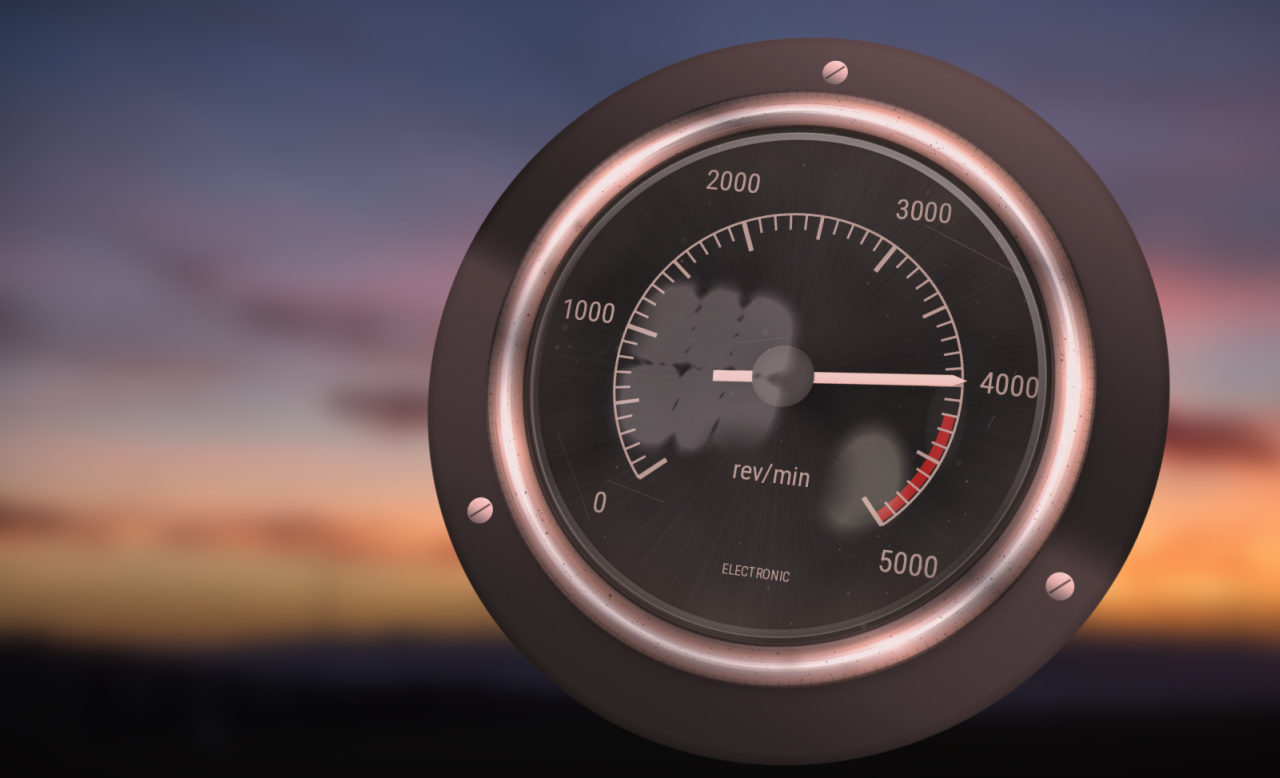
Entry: 4000 rpm
